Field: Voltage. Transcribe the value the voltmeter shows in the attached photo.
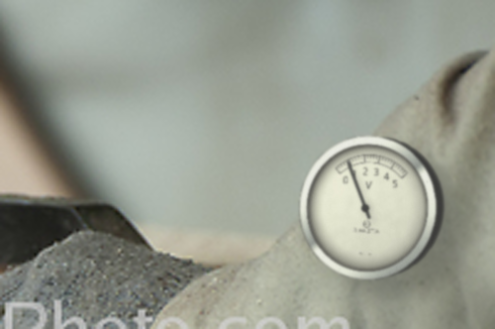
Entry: 1 V
